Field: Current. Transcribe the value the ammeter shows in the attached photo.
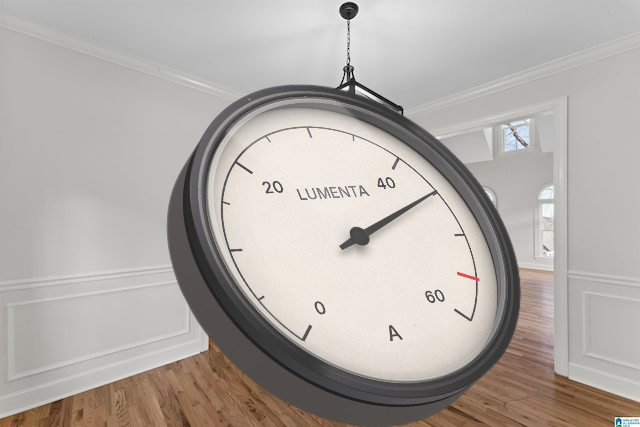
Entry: 45 A
